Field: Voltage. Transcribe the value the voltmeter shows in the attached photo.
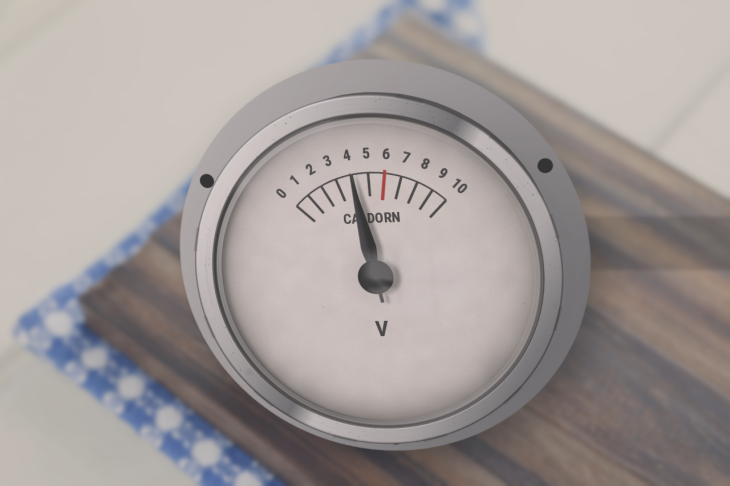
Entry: 4 V
